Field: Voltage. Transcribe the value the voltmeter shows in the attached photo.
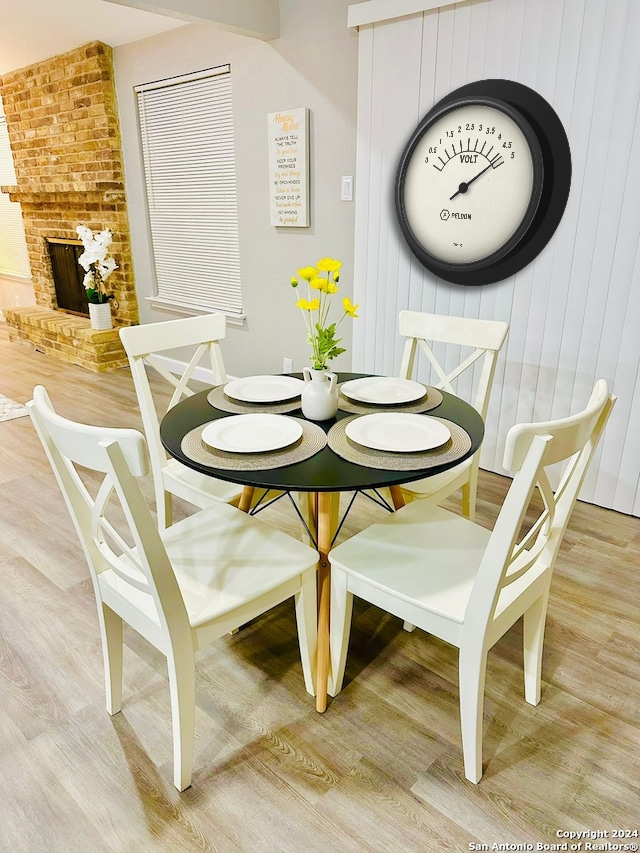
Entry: 4.75 V
